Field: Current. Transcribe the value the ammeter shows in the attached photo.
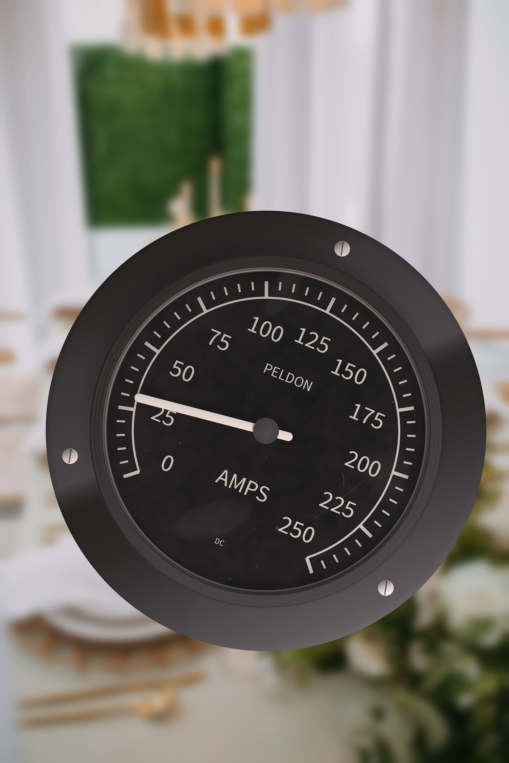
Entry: 30 A
